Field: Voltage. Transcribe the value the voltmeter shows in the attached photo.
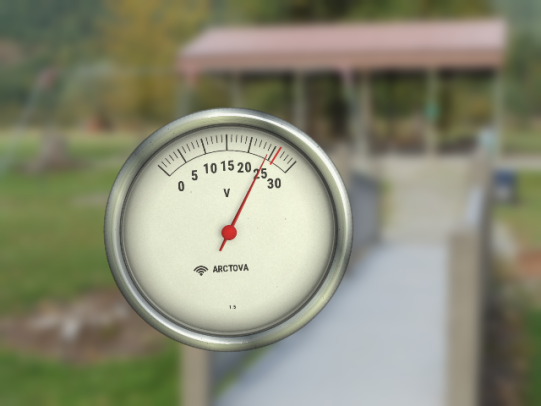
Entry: 24 V
